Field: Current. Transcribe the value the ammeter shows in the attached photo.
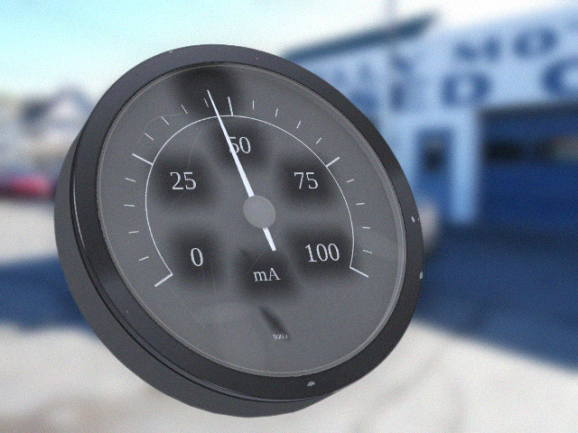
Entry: 45 mA
